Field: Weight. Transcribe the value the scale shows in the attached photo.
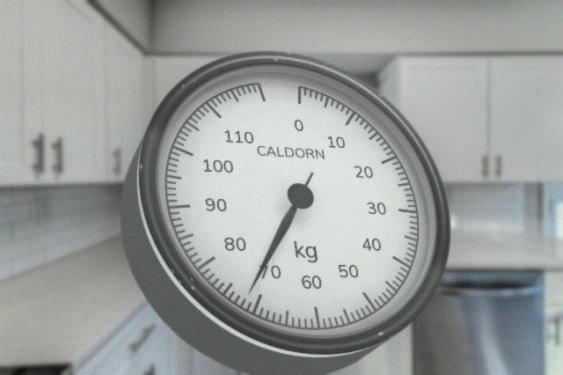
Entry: 72 kg
